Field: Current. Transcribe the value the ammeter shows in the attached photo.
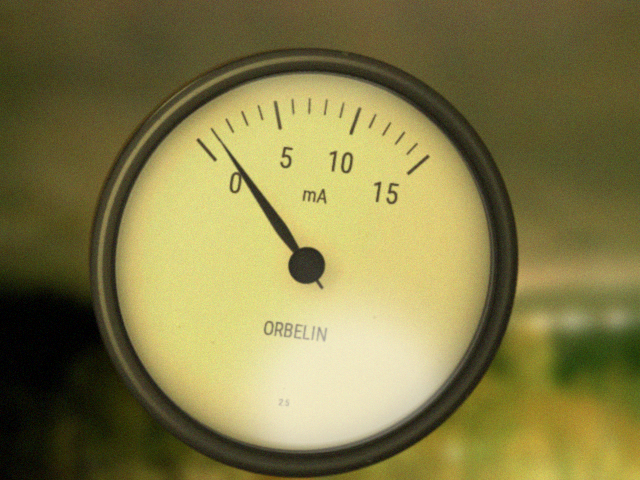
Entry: 1 mA
